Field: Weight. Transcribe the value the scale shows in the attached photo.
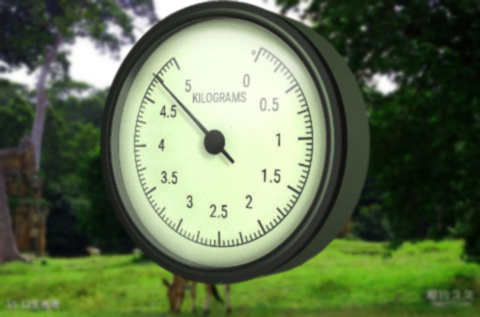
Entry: 4.75 kg
